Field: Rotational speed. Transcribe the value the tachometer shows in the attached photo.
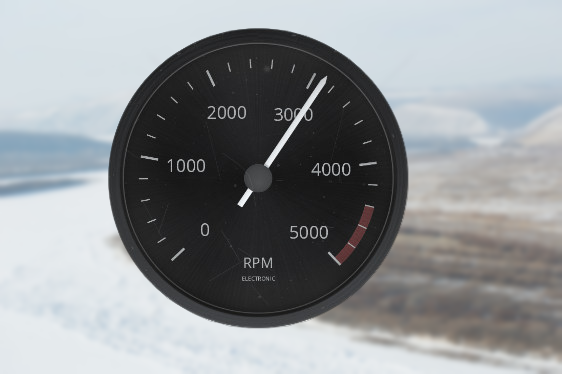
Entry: 3100 rpm
